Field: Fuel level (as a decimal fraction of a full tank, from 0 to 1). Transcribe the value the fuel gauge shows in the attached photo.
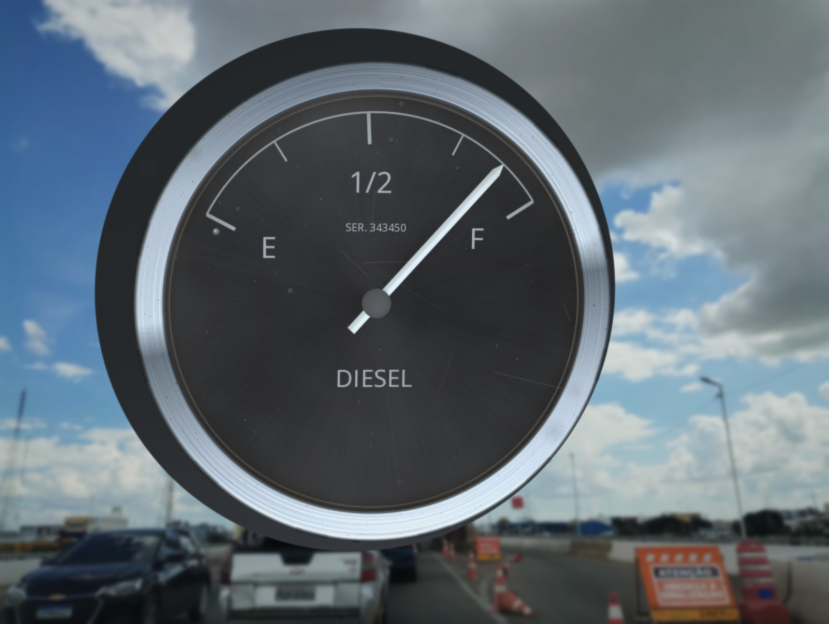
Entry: 0.875
